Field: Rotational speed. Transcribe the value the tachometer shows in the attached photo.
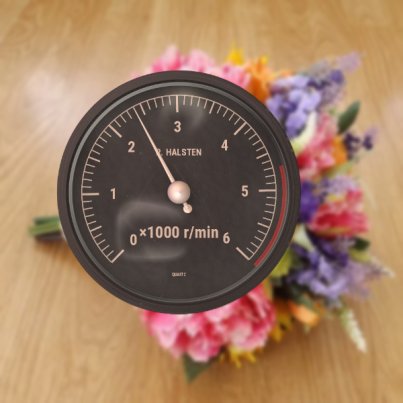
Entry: 2400 rpm
